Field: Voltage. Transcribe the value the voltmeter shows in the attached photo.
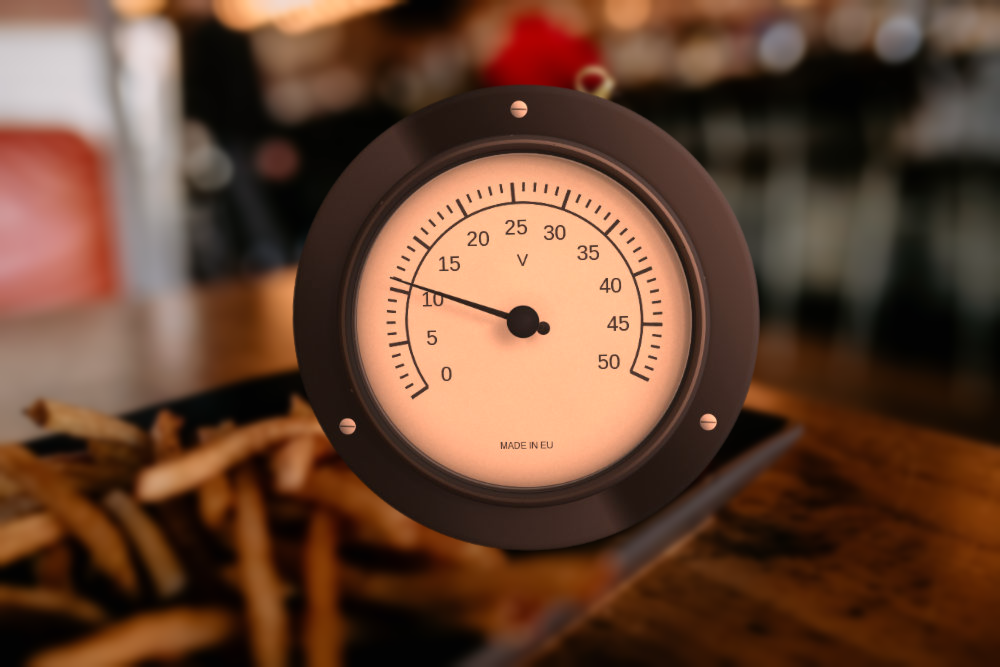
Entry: 11 V
